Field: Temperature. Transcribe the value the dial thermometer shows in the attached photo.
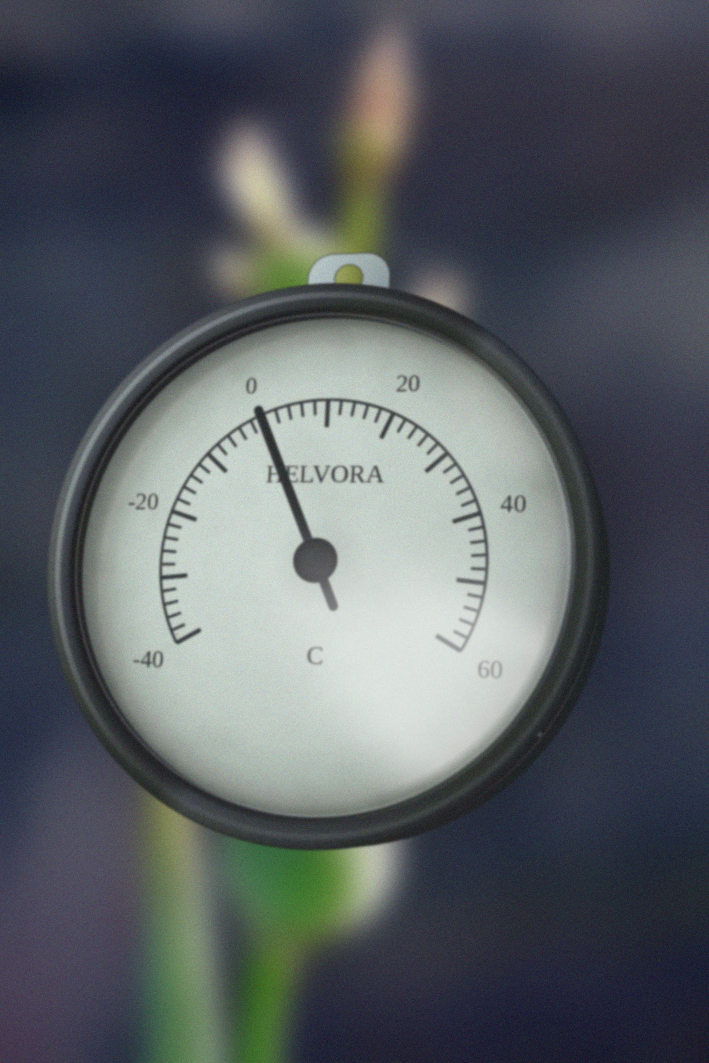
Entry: 0 °C
